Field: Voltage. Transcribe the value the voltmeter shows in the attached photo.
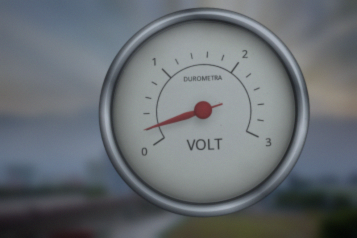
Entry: 0.2 V
